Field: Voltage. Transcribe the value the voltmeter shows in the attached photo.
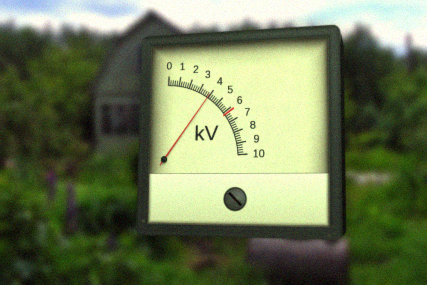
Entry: 4 kV
